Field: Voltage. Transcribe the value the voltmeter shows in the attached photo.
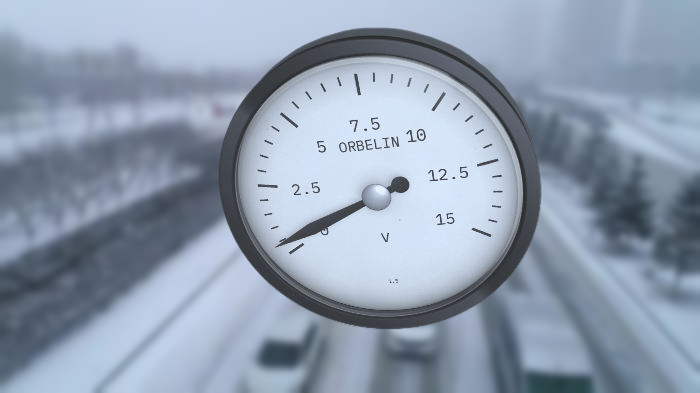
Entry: 0.5 V
